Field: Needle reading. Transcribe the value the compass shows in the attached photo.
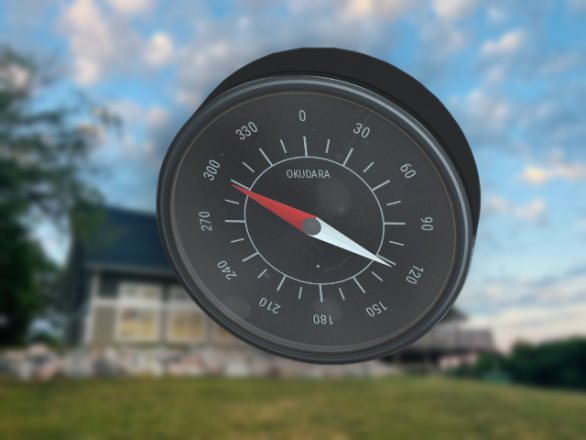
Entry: 300 °
